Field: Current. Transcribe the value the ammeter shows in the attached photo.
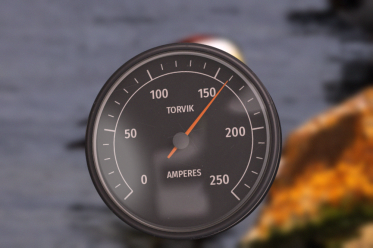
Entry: 160 A
